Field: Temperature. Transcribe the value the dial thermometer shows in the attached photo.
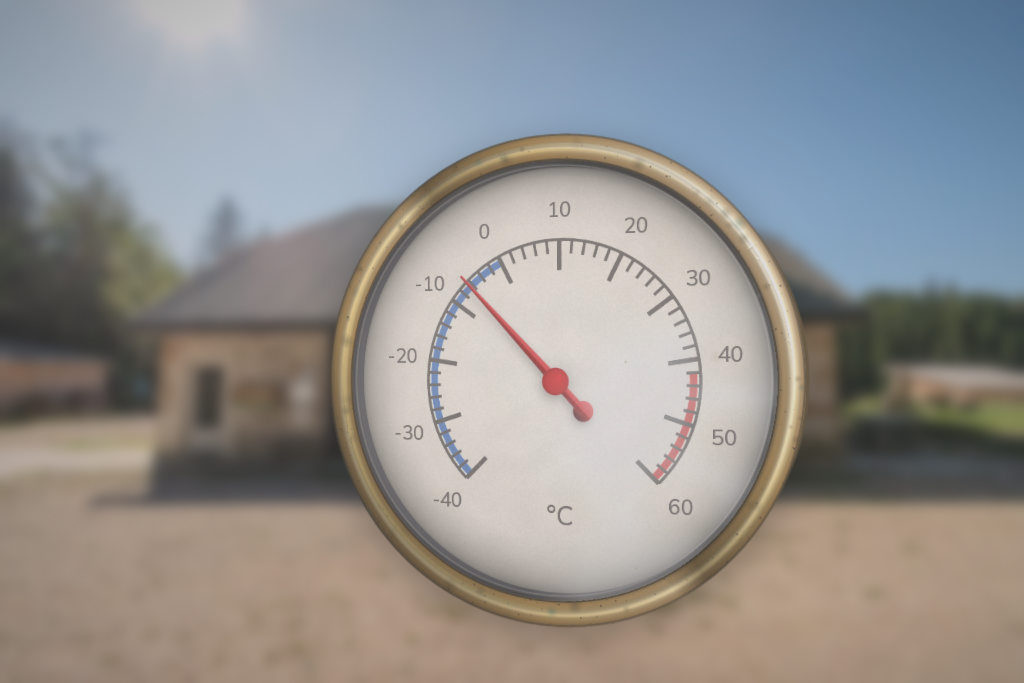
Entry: -6 °C
